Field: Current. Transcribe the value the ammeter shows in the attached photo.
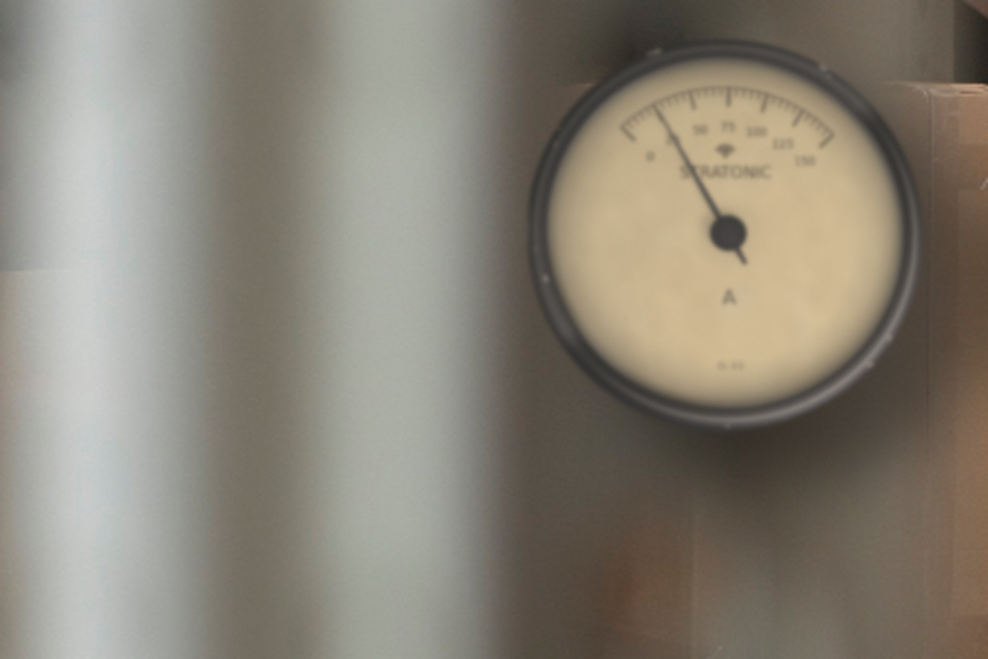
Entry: 25 A
